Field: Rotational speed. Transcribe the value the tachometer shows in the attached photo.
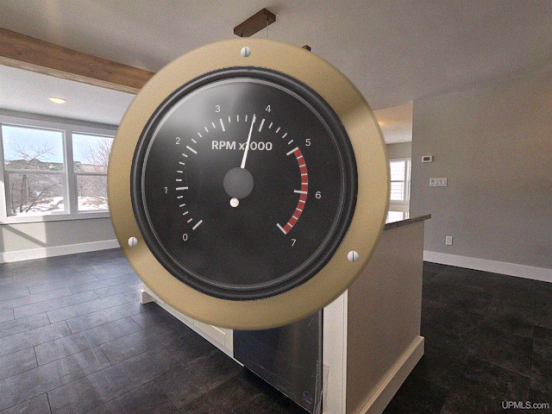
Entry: 3800 rpm
